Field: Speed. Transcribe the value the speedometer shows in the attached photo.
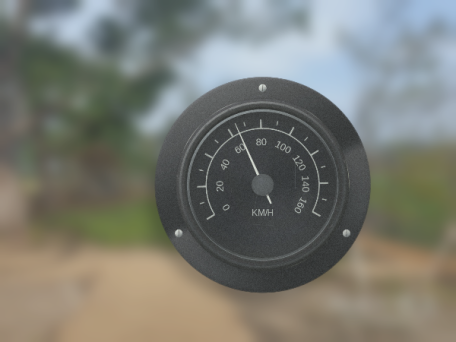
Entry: 65 km/h
